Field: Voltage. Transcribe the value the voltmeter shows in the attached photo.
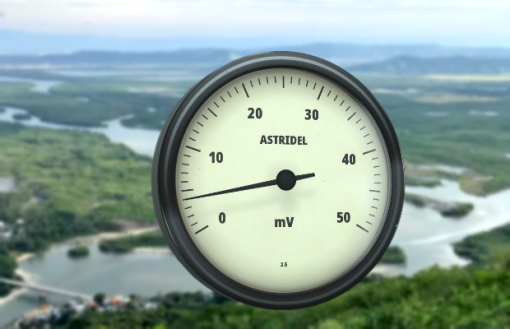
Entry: 4 mV
